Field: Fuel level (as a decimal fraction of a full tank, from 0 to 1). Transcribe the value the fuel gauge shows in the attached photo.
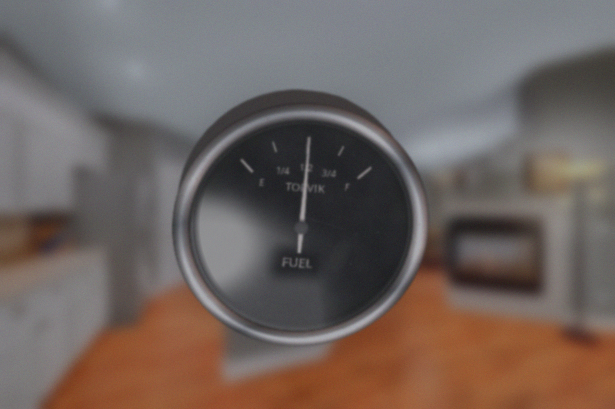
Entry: 0.5
